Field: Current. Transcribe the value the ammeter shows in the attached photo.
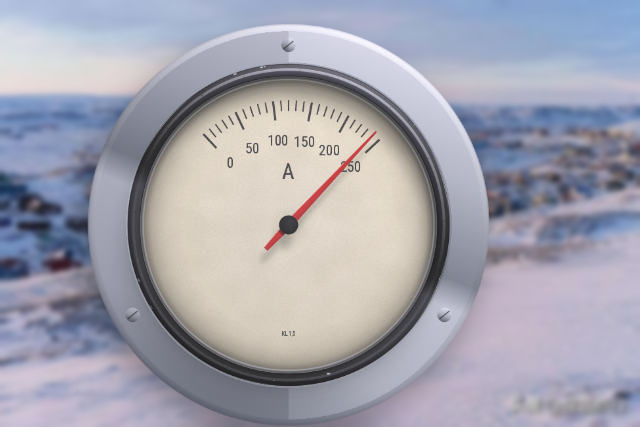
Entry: 240 A
